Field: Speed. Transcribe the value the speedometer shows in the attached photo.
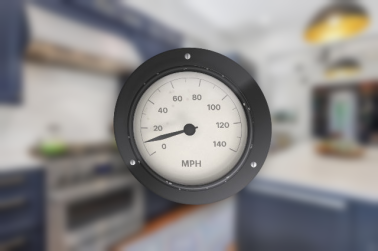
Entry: 10 mph
